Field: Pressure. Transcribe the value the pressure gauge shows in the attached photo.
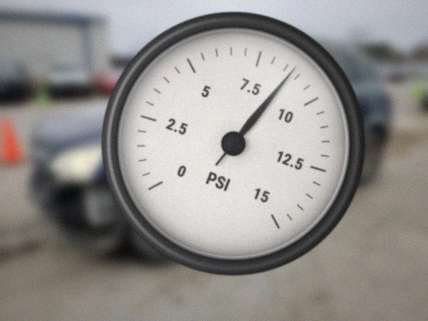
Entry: 8.75 psi
